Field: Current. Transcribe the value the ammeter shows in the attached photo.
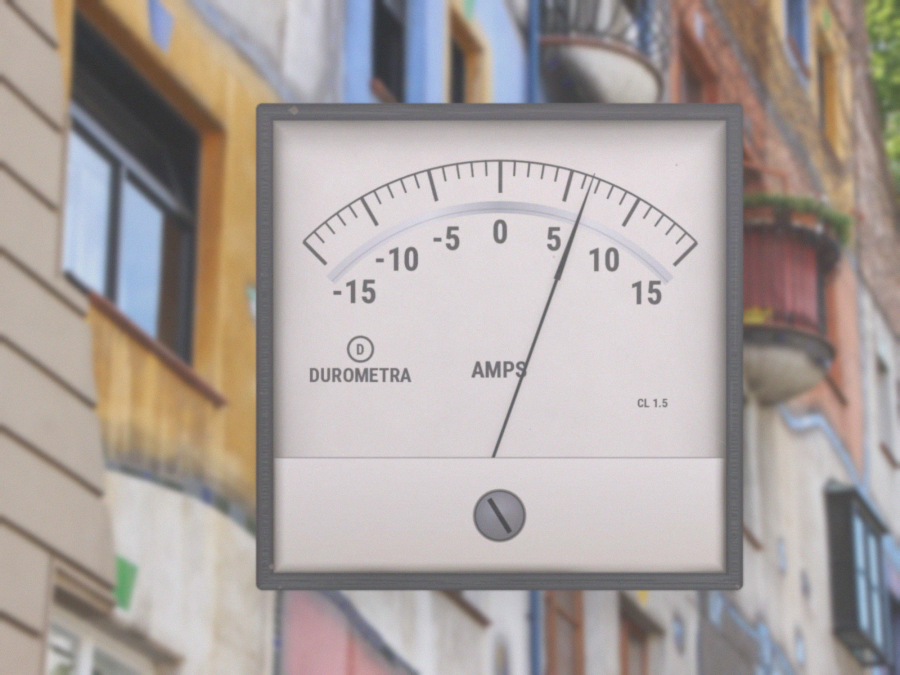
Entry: 6.5 A
